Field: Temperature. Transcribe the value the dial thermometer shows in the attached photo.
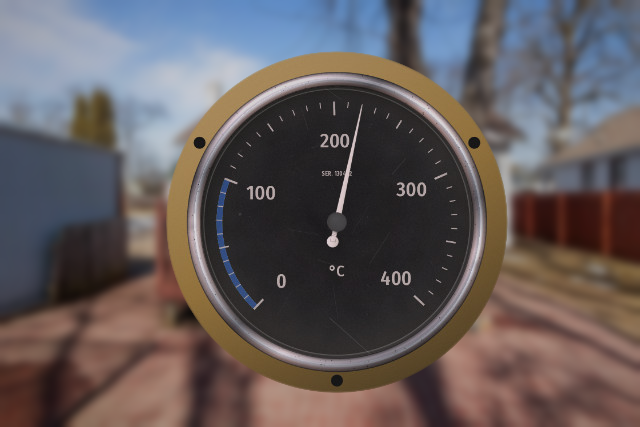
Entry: 220 °C
